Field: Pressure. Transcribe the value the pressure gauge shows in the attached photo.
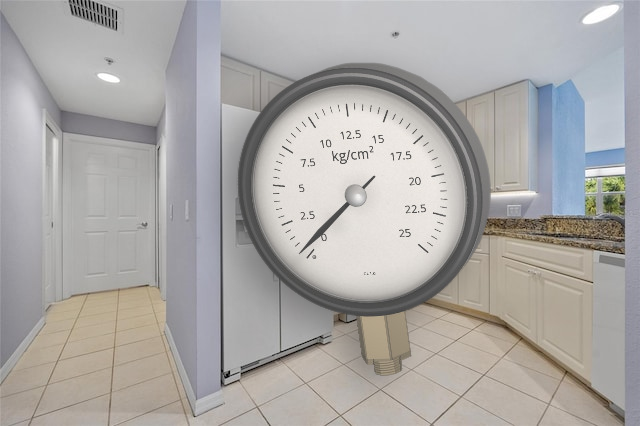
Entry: 0.5 kg/cm²
